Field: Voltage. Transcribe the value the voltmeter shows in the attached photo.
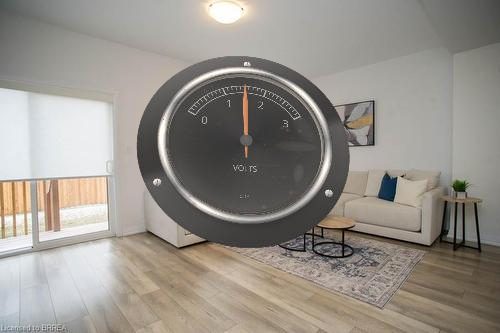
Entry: 1.5 V
